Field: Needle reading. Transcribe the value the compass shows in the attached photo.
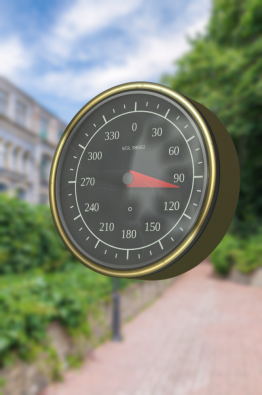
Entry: 100 °
